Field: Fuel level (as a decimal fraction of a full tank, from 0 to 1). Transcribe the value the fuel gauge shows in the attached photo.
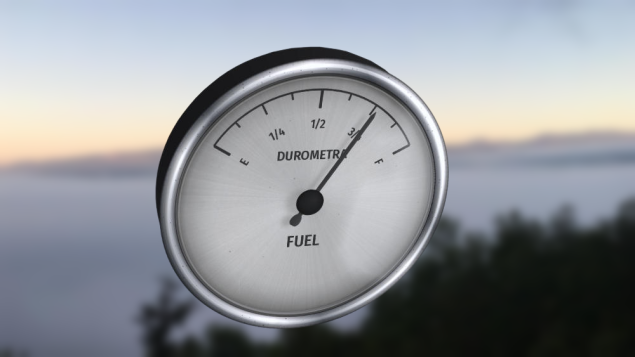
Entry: 0.75
